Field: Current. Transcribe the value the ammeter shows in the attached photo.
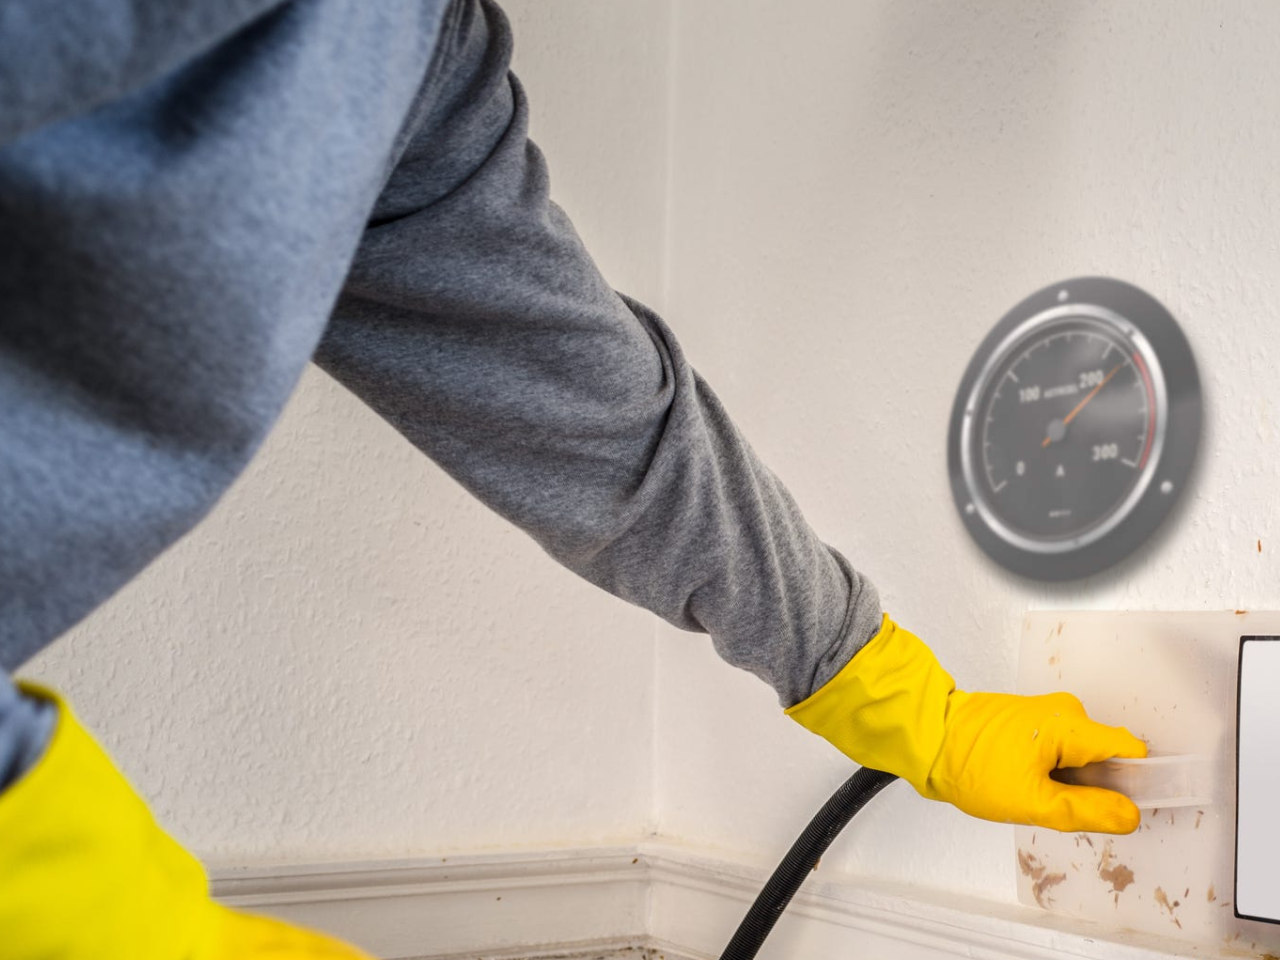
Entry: 220 A
